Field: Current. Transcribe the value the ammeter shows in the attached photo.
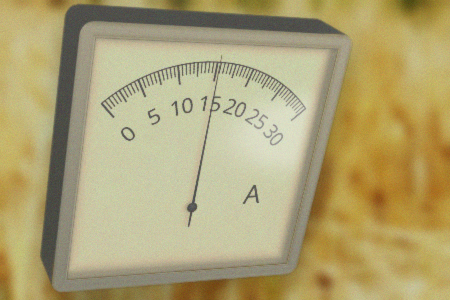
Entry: 15 A
